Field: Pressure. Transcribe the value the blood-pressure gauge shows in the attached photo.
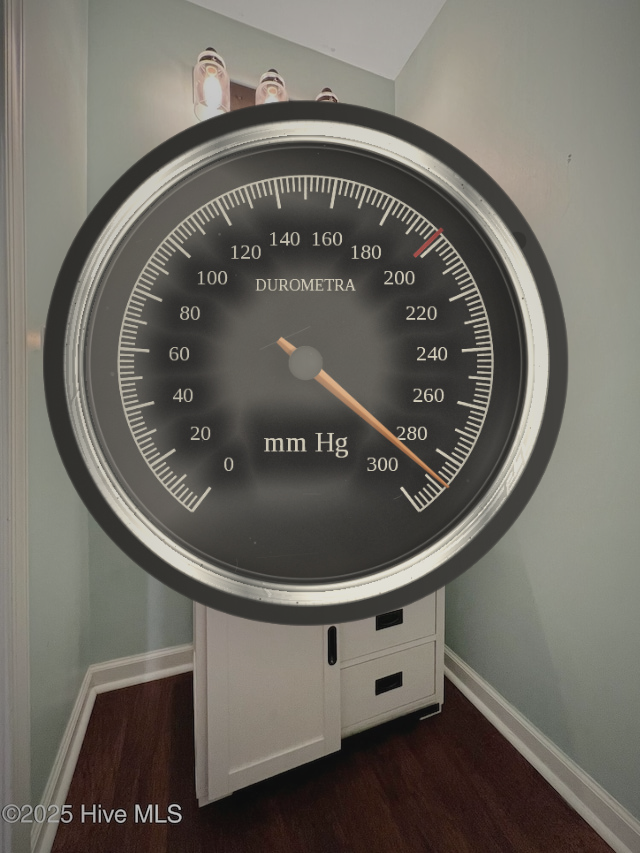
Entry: 288 mmHg
